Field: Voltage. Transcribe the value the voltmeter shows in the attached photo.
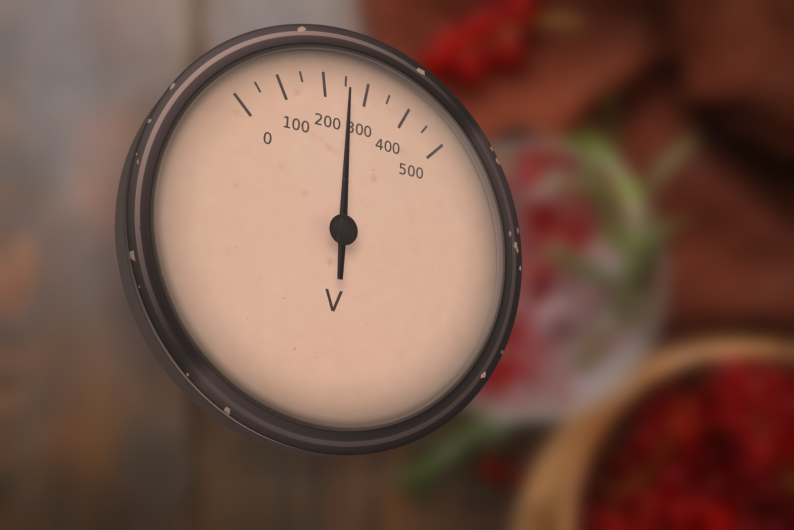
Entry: 250 V
